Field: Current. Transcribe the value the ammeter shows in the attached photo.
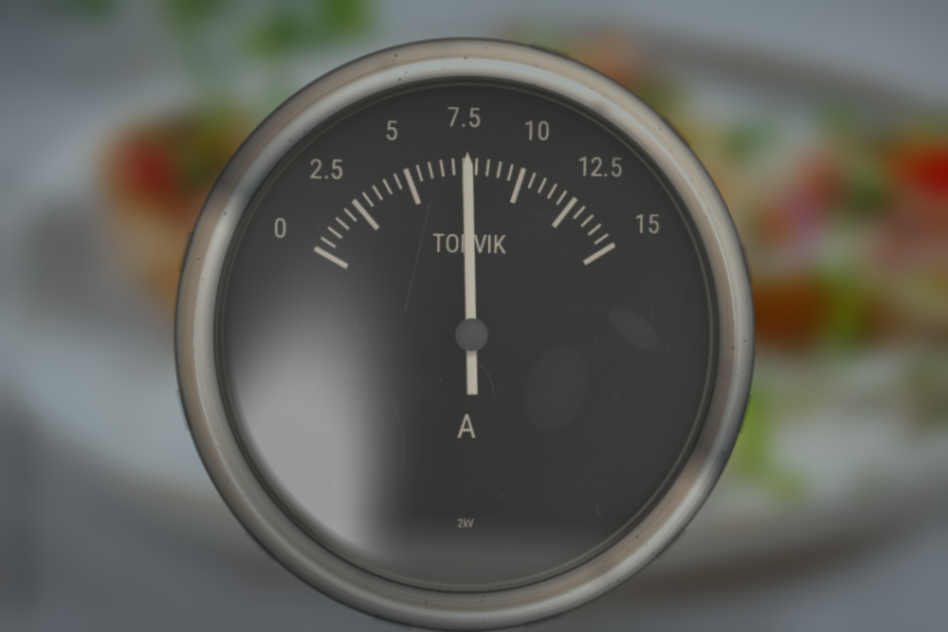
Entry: 7.5 A
